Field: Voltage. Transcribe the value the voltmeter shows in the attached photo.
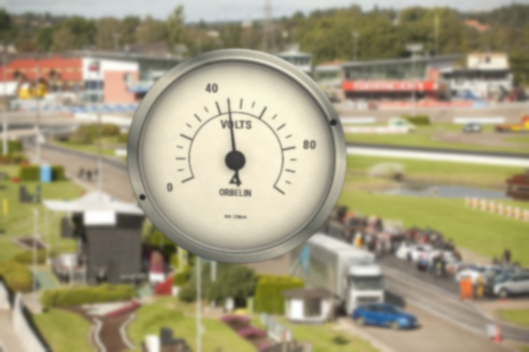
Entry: 45 V
